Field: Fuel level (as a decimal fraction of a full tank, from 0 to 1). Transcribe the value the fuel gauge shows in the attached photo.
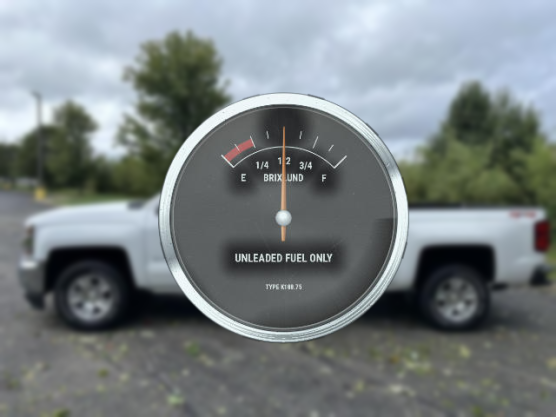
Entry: 0.5
